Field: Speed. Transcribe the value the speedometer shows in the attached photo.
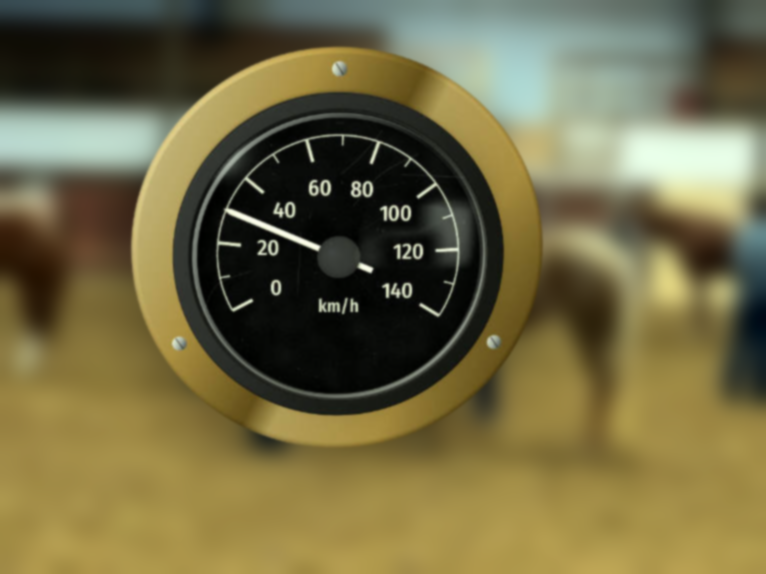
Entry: 30 km/h
